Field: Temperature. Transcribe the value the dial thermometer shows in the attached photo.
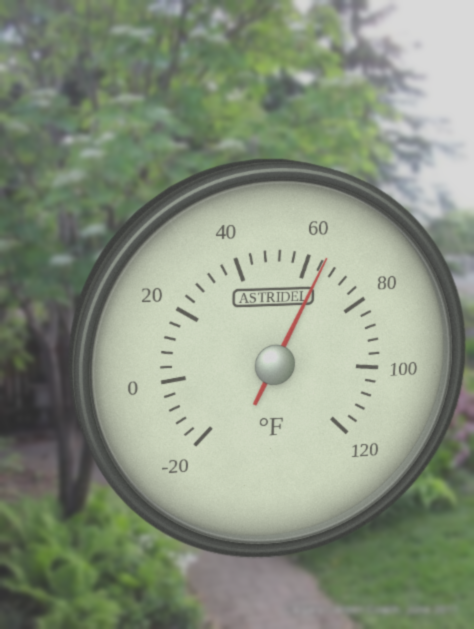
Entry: 64 °F
